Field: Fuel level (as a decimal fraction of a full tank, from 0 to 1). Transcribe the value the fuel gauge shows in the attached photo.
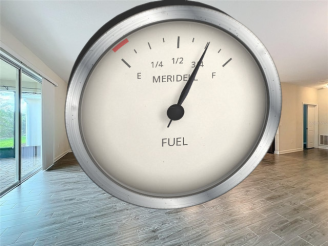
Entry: 0.75
